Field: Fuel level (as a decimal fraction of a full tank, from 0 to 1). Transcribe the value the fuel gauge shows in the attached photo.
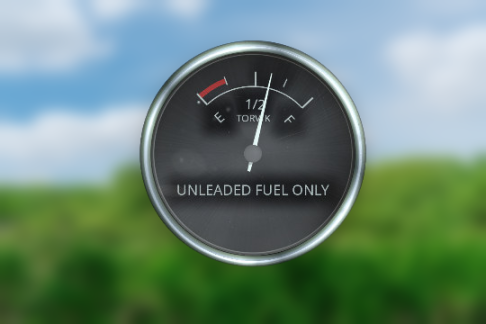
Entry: 0.625
